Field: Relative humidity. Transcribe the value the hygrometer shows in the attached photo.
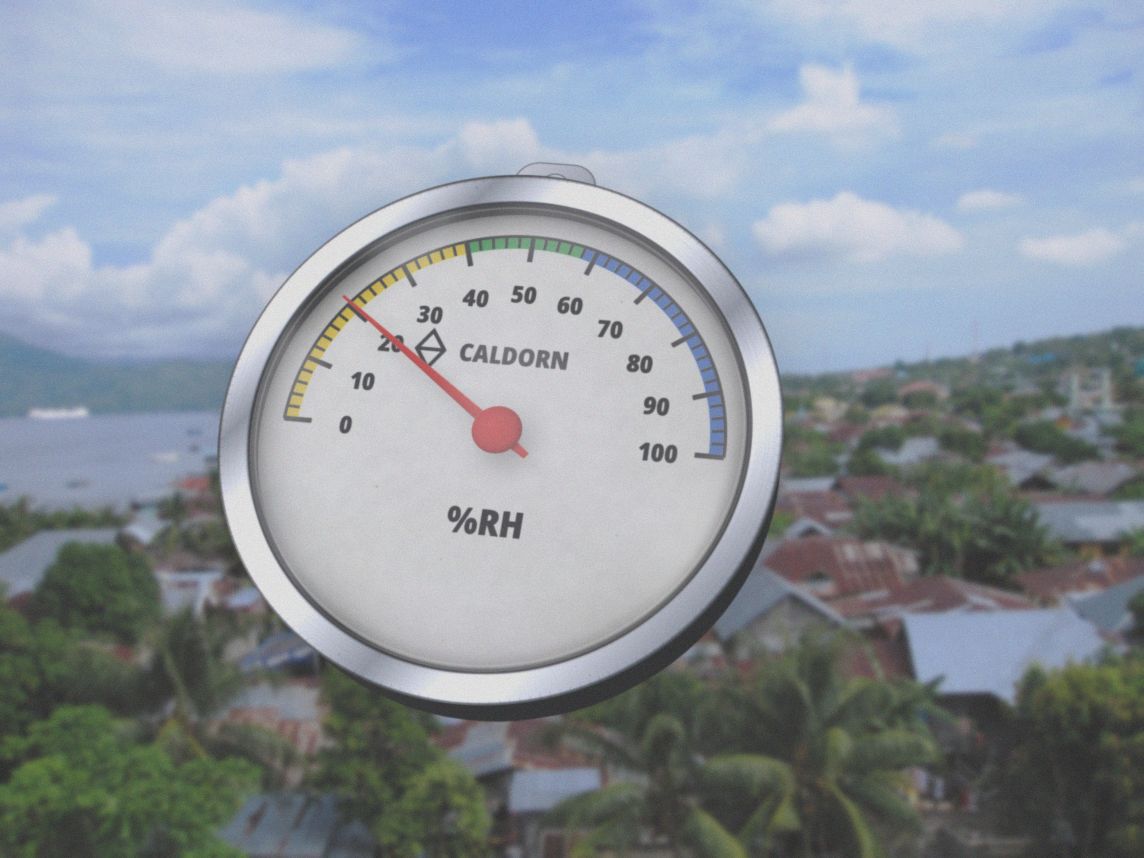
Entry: 20 %
